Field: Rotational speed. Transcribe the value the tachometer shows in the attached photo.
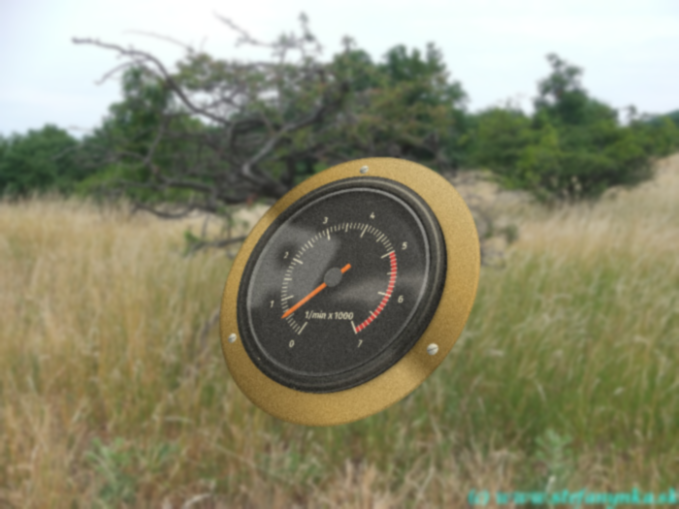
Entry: 500 rpm
